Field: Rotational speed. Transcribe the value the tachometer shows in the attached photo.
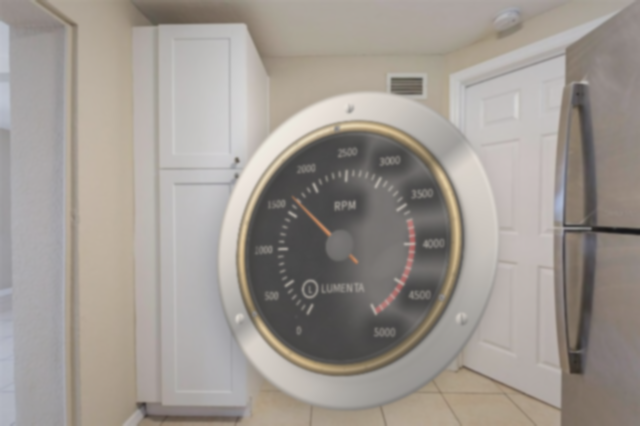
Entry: 1700 rpm
